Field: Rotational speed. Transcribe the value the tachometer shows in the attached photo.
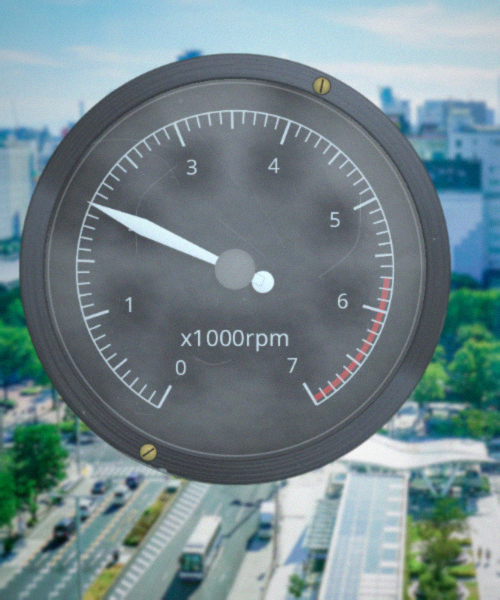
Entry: 2000 rpm
